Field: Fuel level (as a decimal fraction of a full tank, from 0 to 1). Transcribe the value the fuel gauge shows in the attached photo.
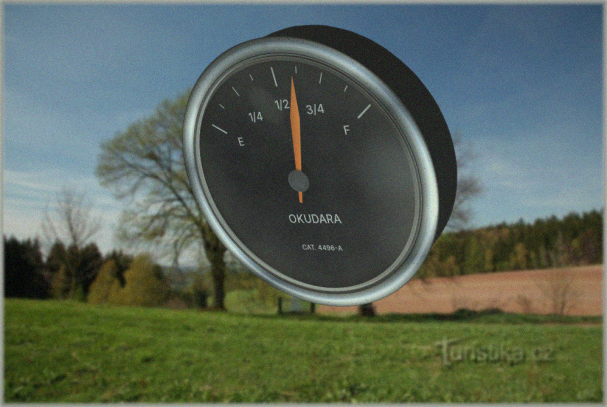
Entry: 0.625
